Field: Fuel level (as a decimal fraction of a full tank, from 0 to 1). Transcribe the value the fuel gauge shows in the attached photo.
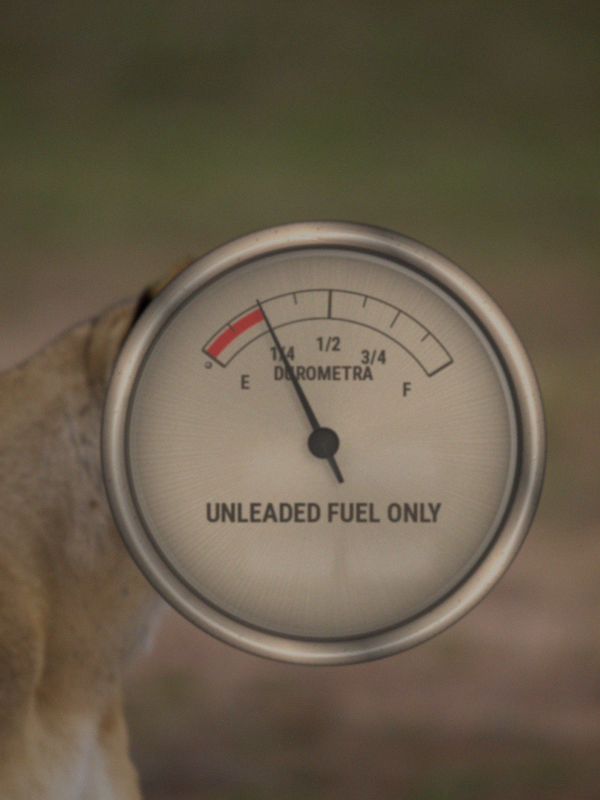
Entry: 0.25
